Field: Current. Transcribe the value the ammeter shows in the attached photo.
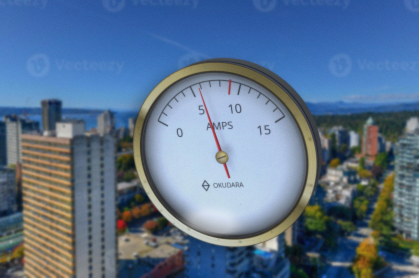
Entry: 6 A
